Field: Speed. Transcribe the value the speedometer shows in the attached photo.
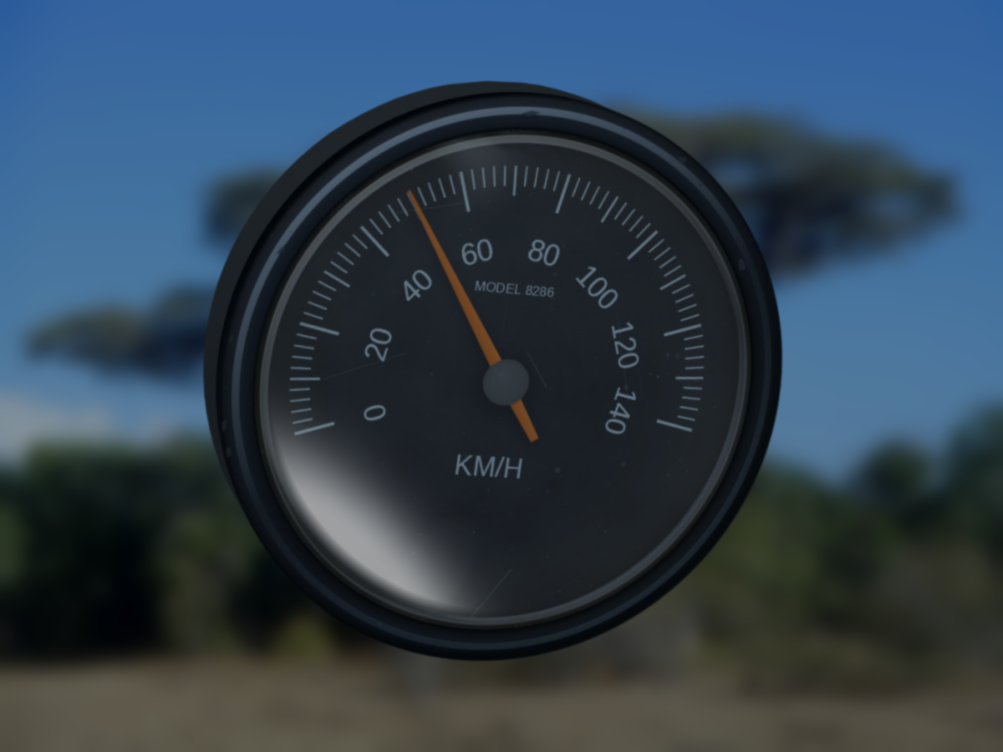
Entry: 50 km/h
